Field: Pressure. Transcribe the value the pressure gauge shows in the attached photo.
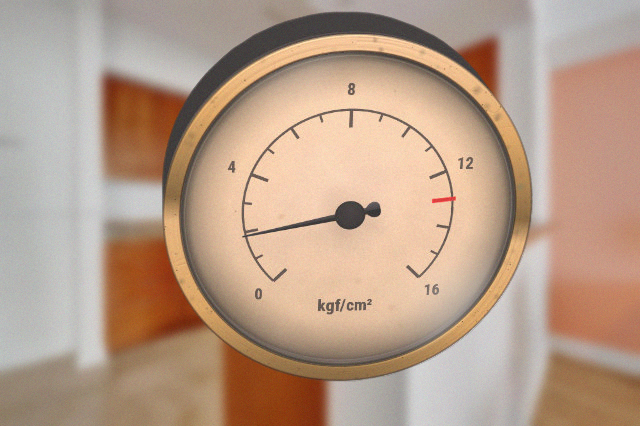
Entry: 2 kg/cm²
